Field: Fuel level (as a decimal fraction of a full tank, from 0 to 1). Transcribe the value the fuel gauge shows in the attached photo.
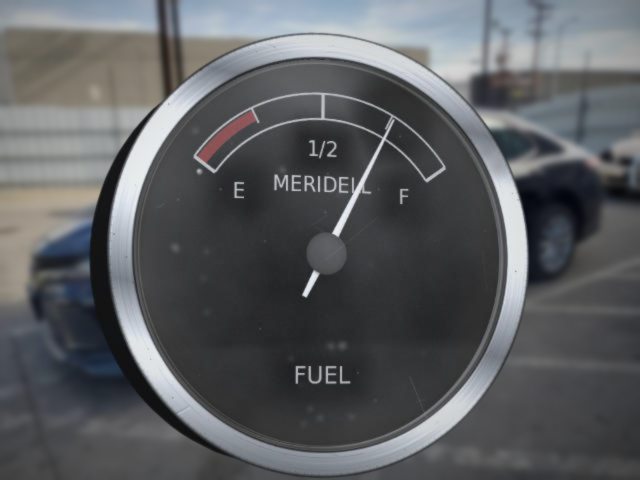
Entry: 0.75
